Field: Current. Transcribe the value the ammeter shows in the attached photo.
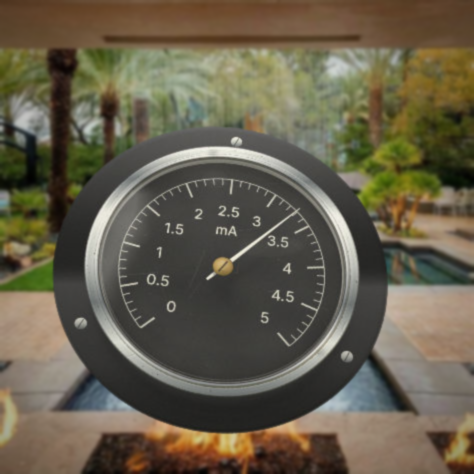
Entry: 3.3 mA
